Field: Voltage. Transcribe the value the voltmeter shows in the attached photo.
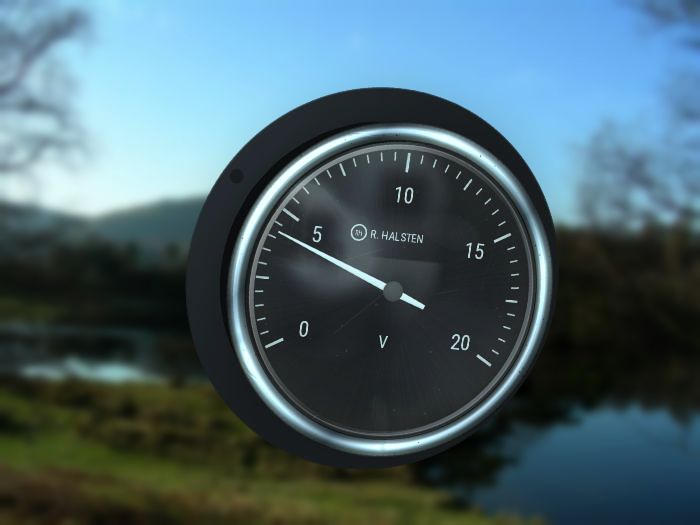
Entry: 4.25 V
